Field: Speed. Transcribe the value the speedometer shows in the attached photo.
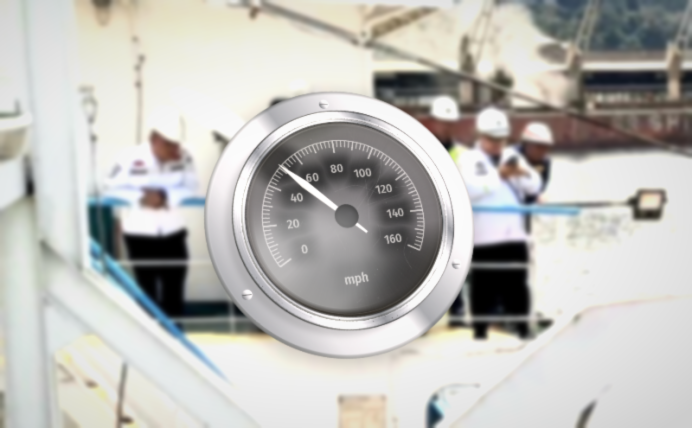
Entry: 50 mph
